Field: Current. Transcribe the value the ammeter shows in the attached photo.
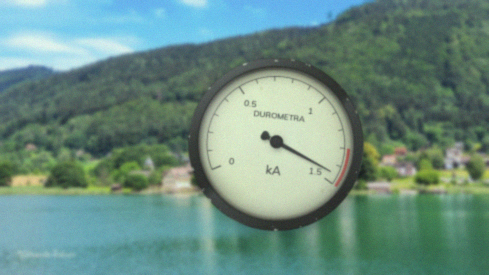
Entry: 1.45 kA
